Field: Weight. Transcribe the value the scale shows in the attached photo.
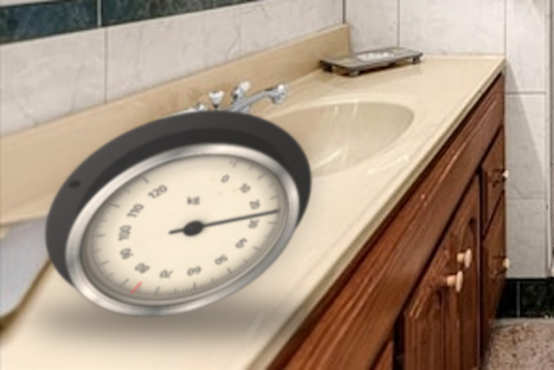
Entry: 25 kg
